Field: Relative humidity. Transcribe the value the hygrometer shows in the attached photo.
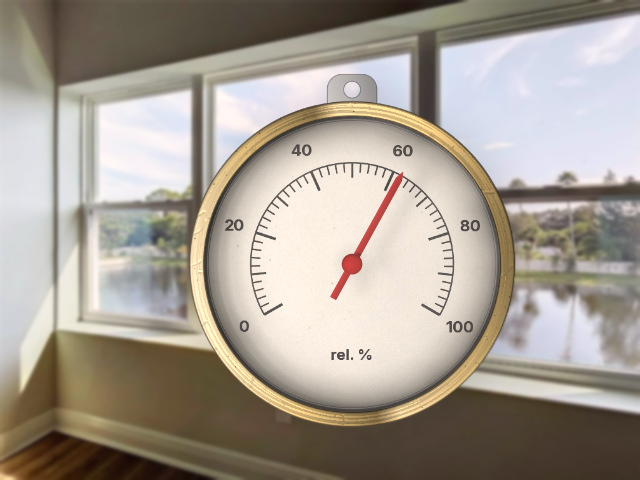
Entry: 62 %
